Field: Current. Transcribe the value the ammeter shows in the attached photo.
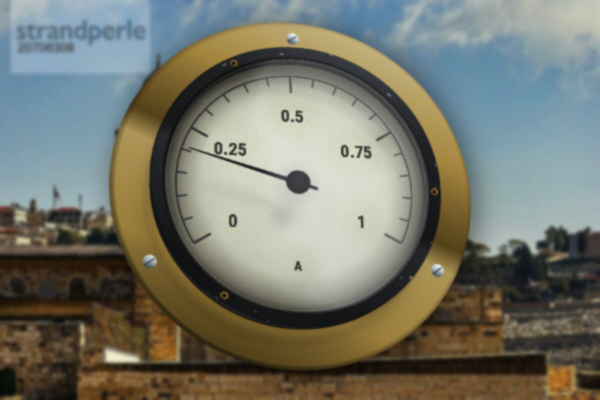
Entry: 0.2 A
